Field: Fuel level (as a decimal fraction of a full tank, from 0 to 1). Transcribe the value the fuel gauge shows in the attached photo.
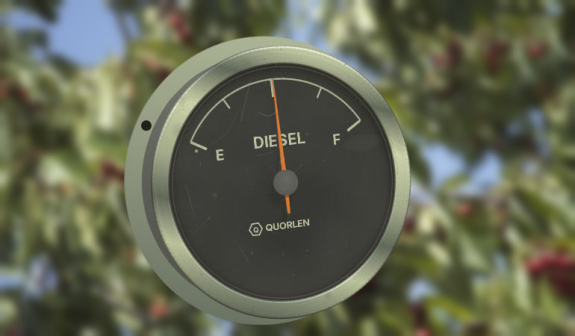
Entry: 0.5
